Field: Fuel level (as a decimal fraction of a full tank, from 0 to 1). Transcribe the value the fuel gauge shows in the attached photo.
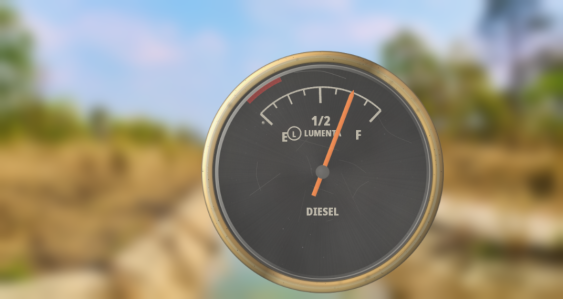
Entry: 0.75
